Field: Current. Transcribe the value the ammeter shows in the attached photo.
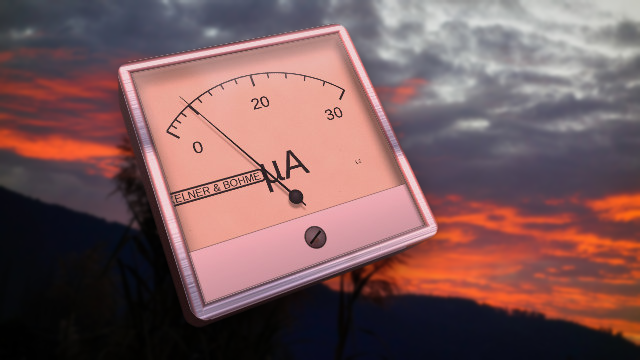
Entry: 10 µA
